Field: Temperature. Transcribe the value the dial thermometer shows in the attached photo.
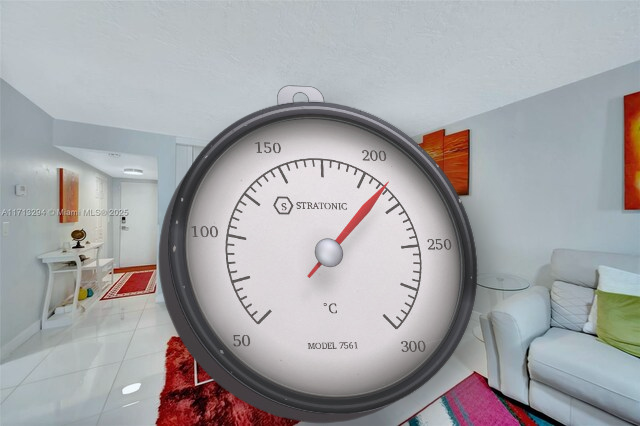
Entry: 212.5 °C
